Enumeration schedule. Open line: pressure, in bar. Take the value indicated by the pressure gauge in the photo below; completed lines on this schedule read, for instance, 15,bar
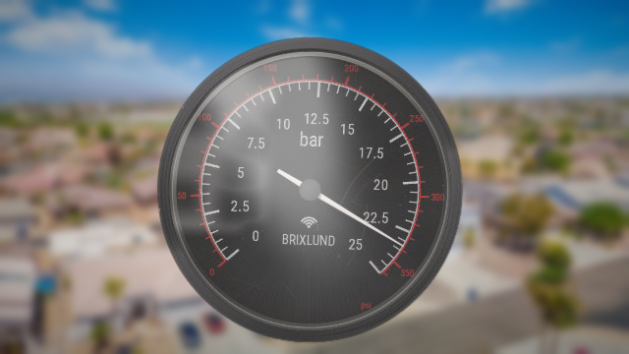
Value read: 23.25,bar
